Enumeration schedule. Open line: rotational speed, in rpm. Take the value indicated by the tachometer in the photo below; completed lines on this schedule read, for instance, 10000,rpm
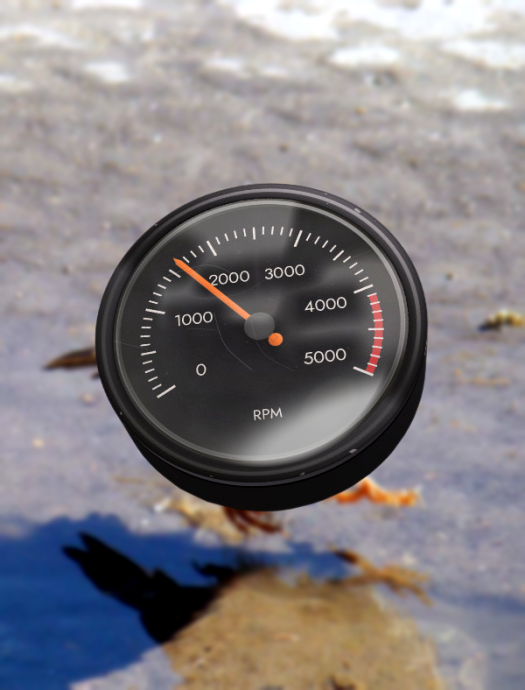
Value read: 1600,rpm
